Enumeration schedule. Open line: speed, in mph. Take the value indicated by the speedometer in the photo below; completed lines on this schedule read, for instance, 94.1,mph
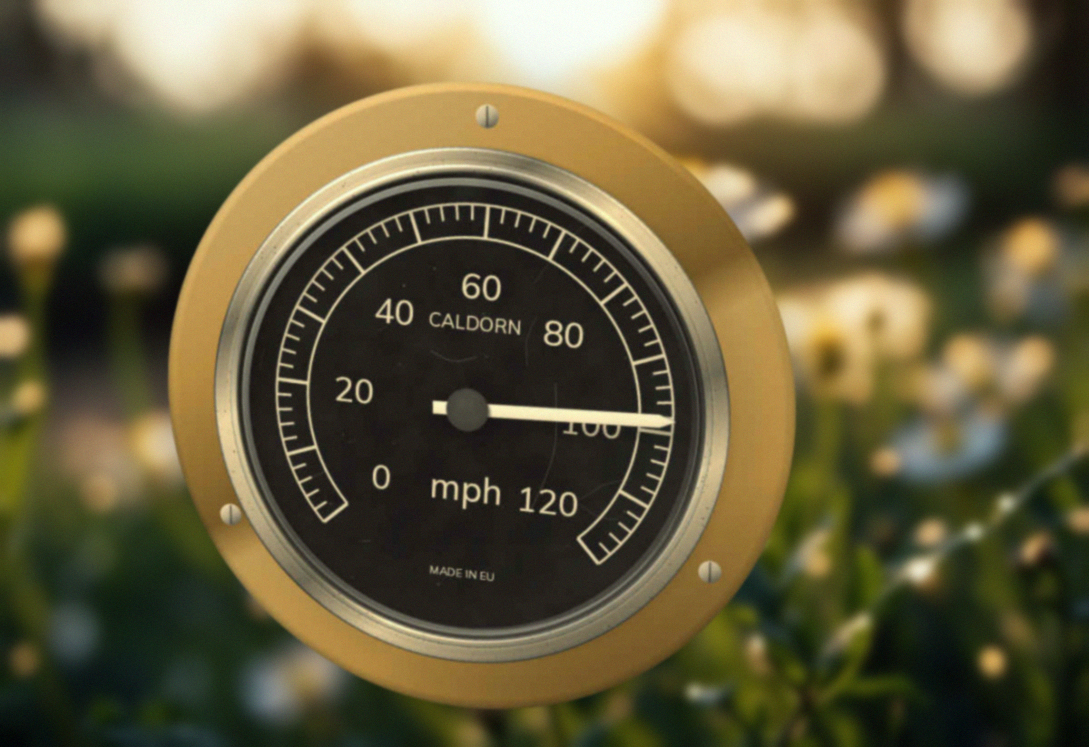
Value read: 98,mph
